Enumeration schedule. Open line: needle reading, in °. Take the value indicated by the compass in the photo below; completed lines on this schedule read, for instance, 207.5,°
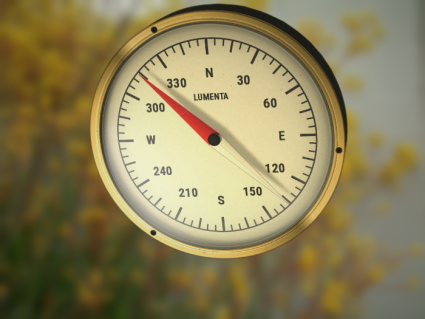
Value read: 315,°
